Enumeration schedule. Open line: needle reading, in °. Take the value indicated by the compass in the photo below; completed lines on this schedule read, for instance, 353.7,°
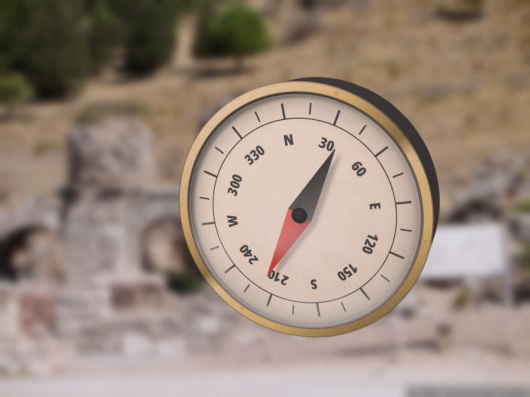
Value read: 217.5,°
